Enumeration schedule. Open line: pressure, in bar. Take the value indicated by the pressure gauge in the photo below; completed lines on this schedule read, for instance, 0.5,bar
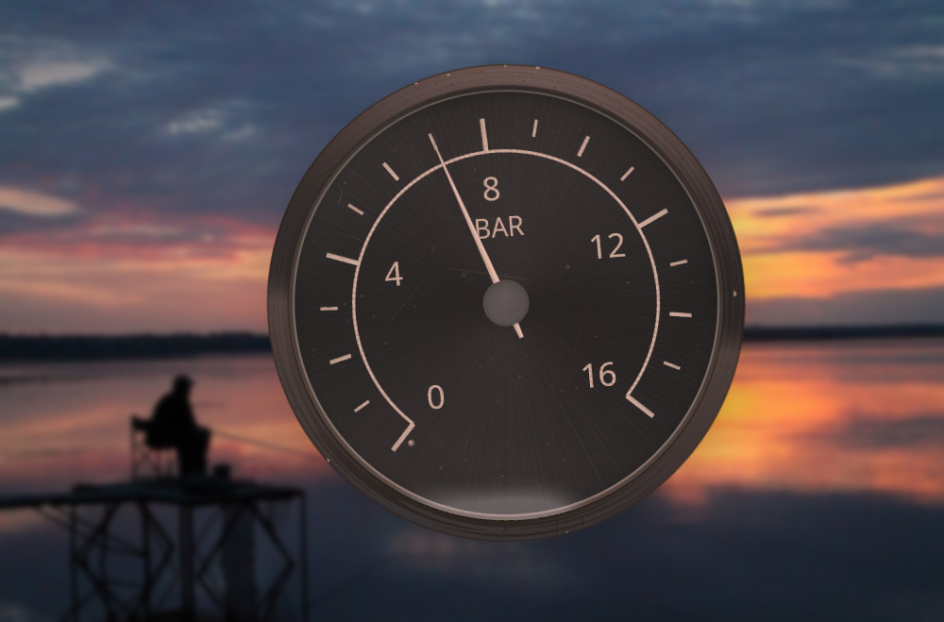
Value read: 7,bar
